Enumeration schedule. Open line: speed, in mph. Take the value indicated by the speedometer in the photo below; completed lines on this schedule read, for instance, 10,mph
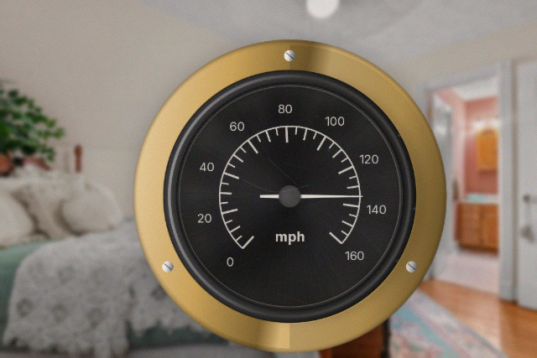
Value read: 135,mph
